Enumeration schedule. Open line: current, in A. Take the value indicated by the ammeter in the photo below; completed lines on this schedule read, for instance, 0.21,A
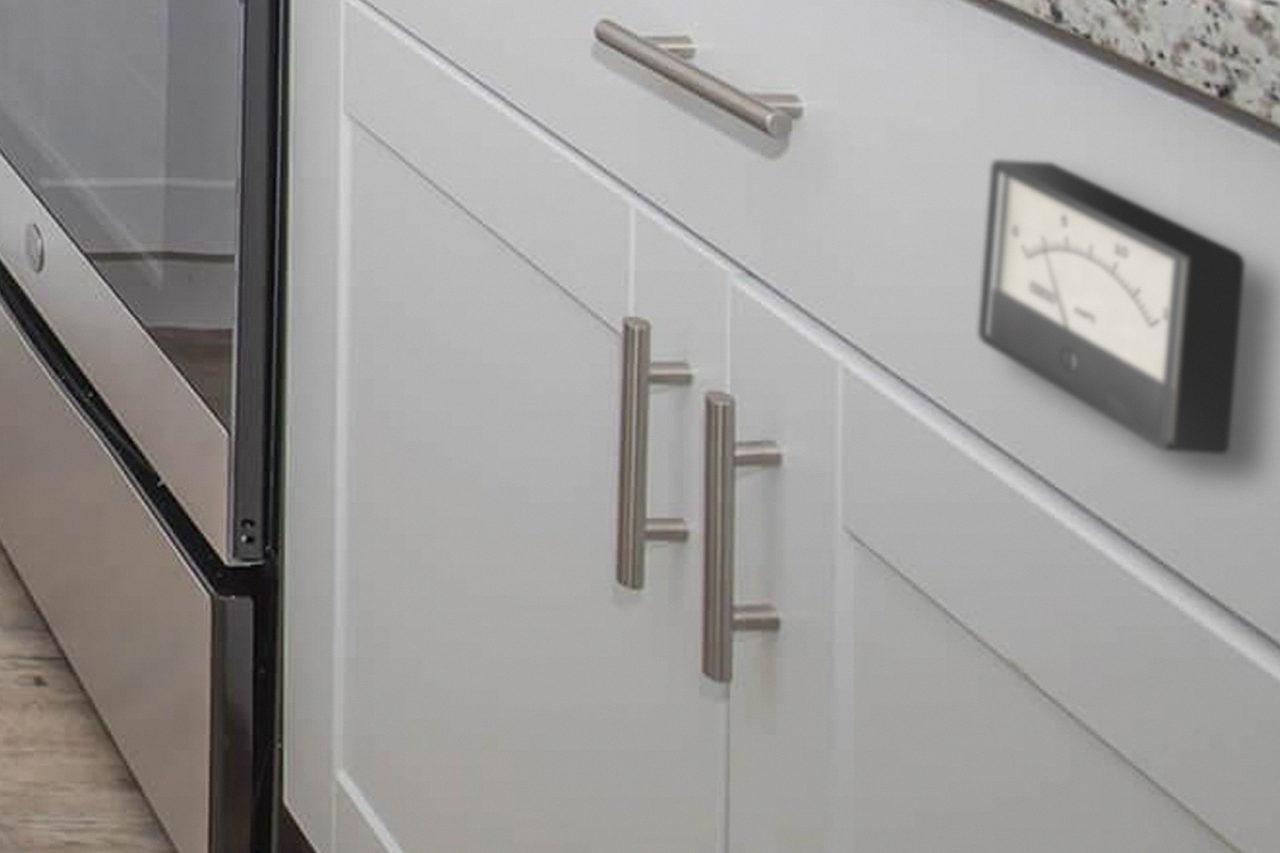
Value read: 2.5,A
